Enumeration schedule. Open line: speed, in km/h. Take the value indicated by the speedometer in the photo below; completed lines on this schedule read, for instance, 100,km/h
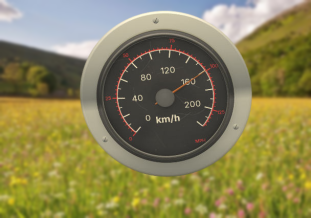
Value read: 160,km/h
